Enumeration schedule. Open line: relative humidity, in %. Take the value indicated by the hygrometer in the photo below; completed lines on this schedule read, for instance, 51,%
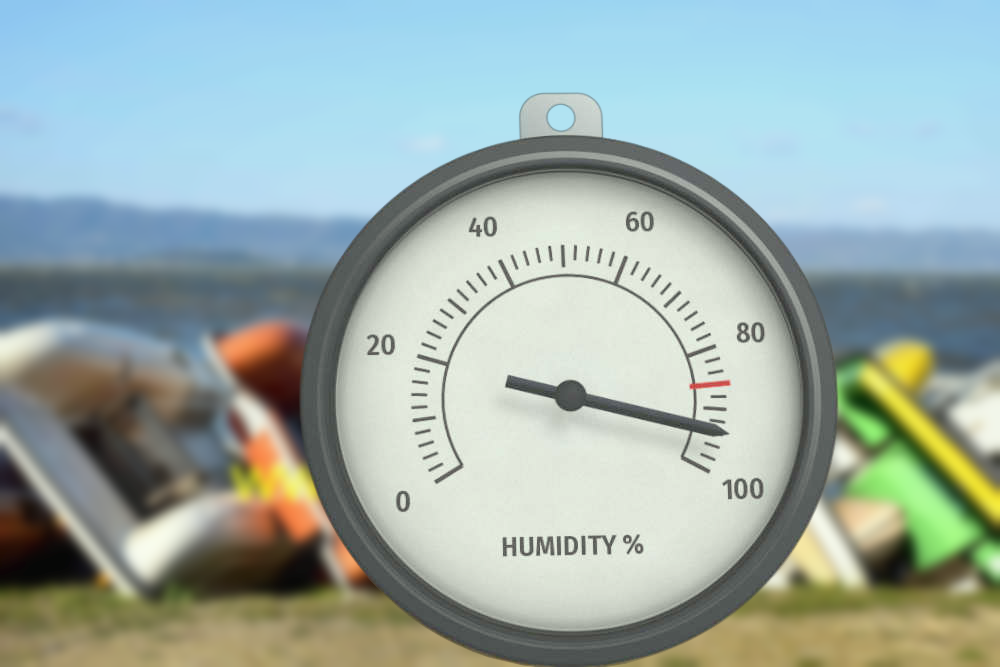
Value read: 94,%
